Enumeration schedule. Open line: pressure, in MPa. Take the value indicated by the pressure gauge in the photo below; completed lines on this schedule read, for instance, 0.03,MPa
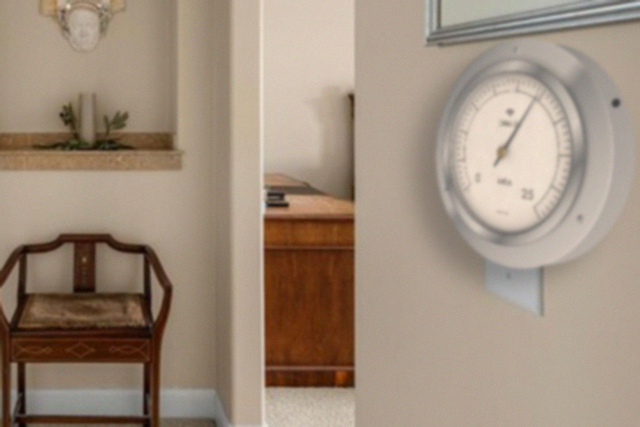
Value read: 15,MPa
